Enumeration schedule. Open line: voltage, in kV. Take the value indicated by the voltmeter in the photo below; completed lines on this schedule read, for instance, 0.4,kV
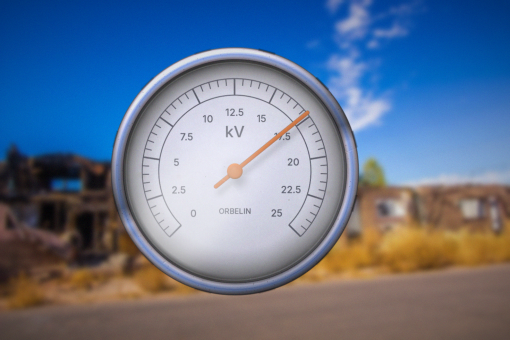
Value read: 17.25,kV
